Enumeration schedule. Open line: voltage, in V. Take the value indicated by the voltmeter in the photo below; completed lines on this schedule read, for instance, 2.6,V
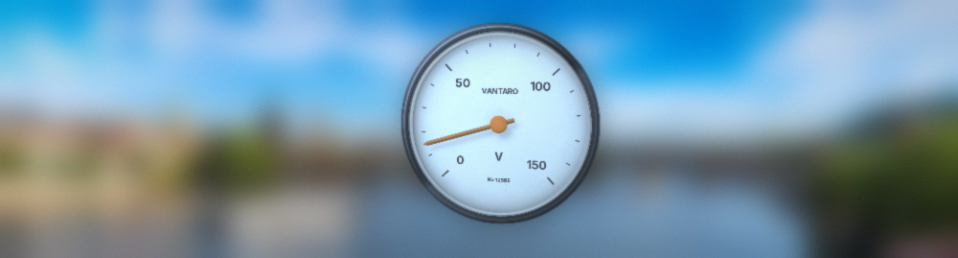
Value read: 15,V
